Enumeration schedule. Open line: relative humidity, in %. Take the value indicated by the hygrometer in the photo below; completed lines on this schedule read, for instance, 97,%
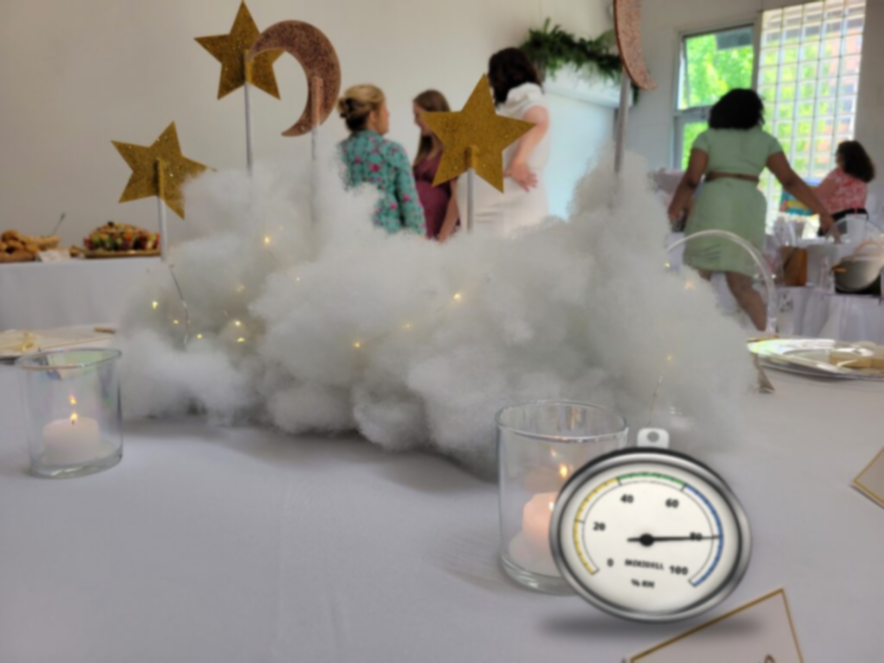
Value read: 80,%
